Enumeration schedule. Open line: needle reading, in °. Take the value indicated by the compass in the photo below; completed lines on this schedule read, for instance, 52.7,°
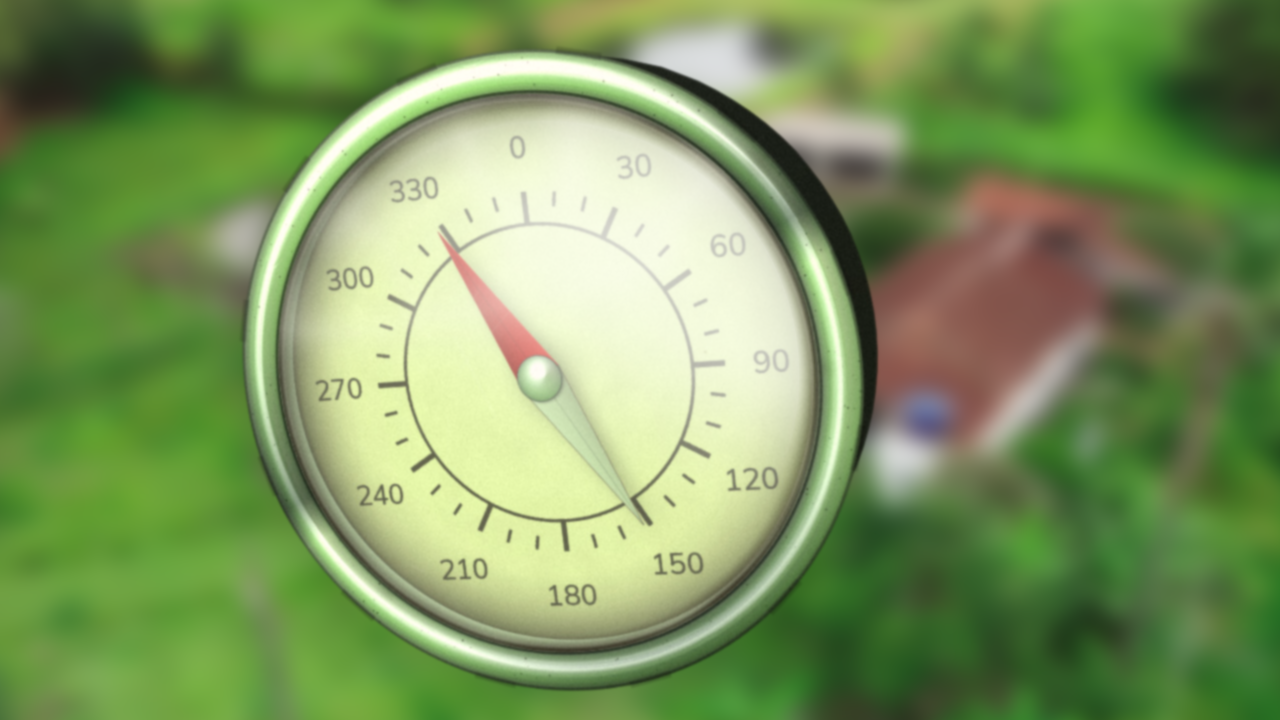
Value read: 330,°
